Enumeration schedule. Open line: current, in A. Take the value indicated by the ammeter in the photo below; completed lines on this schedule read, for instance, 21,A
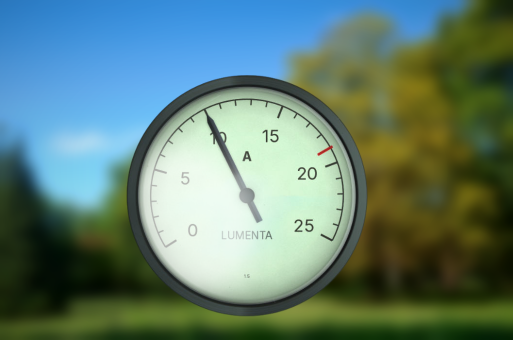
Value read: 10,A
